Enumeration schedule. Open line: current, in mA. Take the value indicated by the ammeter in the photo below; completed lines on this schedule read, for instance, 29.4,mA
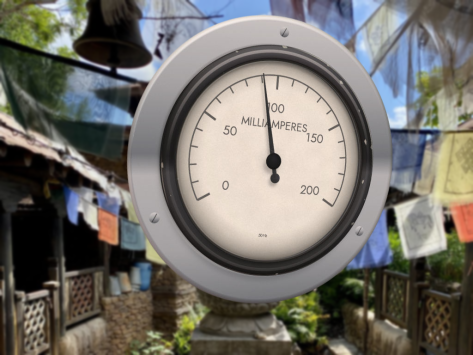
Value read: 90,mA
